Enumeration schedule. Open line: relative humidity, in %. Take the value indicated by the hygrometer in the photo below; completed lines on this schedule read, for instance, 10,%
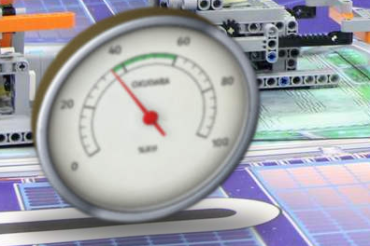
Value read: 36,%
